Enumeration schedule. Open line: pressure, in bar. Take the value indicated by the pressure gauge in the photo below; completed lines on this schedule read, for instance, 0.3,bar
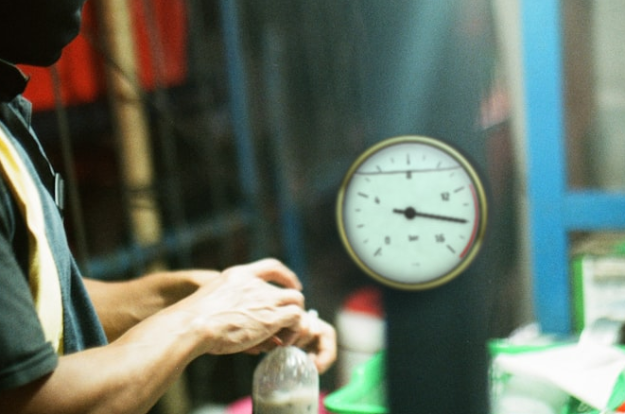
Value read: 14,bar
